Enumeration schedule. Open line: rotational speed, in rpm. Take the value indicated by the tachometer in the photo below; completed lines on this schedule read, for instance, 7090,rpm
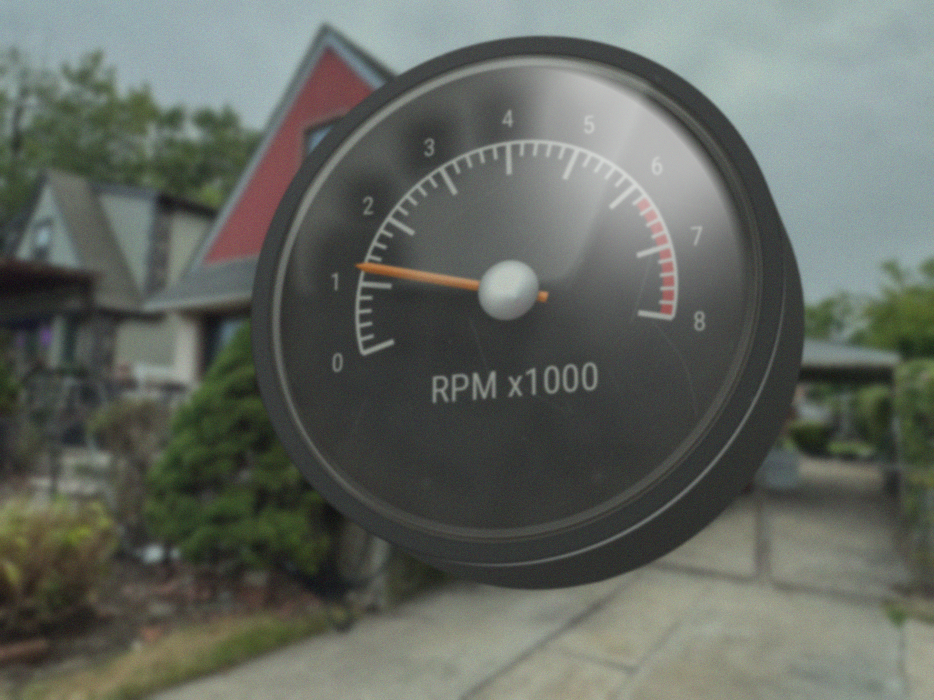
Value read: 1200,rpm
